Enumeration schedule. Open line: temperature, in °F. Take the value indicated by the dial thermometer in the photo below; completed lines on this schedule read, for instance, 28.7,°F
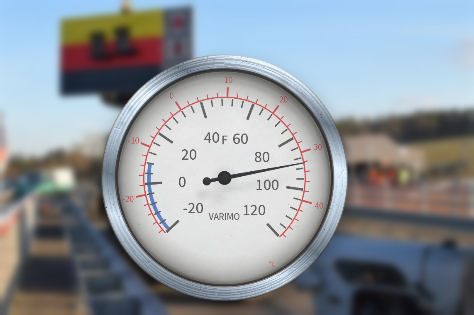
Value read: 90,°F
